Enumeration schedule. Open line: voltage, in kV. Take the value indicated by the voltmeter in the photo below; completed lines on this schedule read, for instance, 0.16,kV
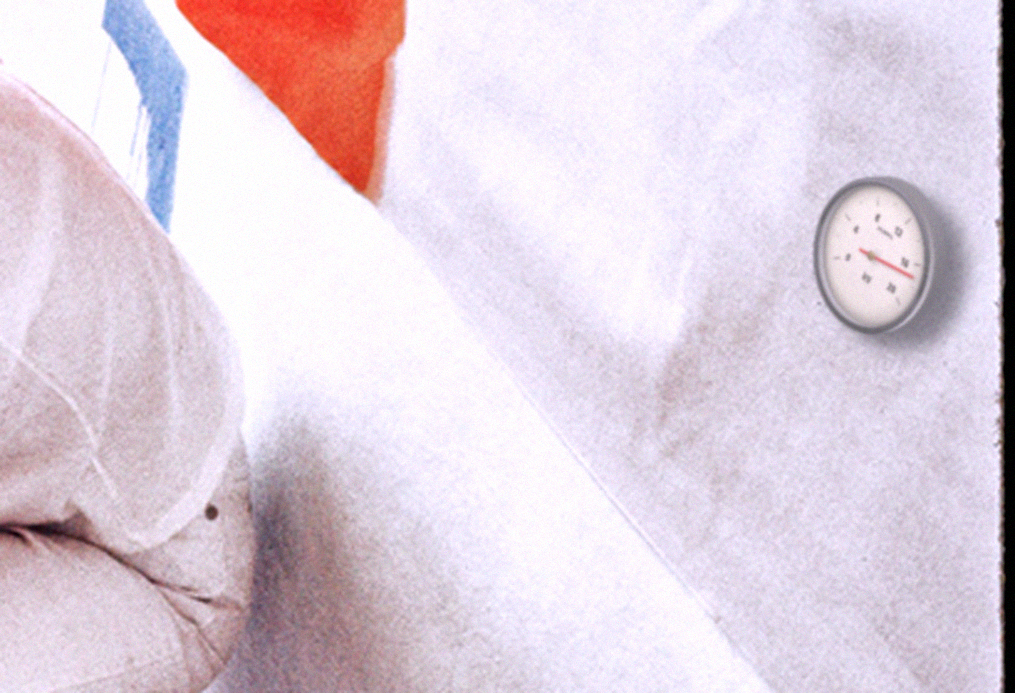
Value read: 17,kV
